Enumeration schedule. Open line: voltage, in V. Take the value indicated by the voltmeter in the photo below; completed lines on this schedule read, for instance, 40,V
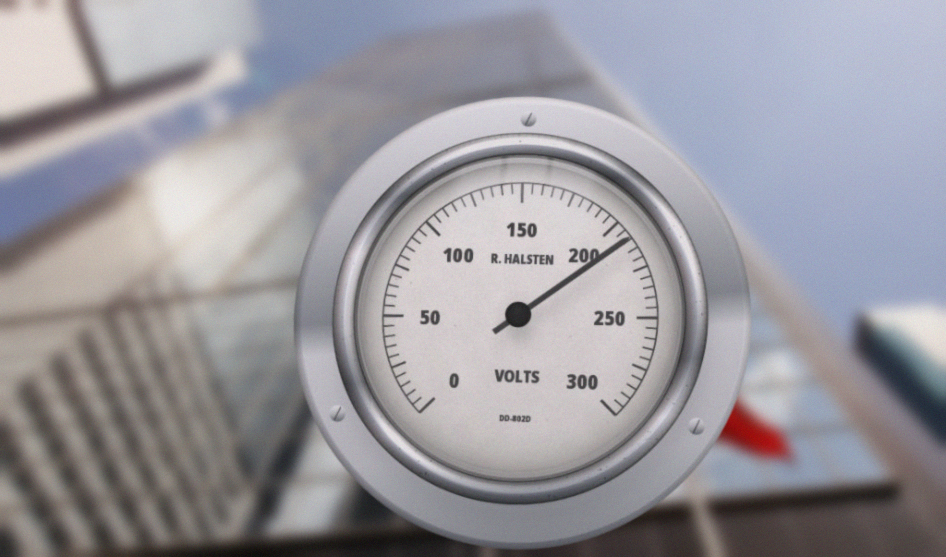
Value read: 210,V
